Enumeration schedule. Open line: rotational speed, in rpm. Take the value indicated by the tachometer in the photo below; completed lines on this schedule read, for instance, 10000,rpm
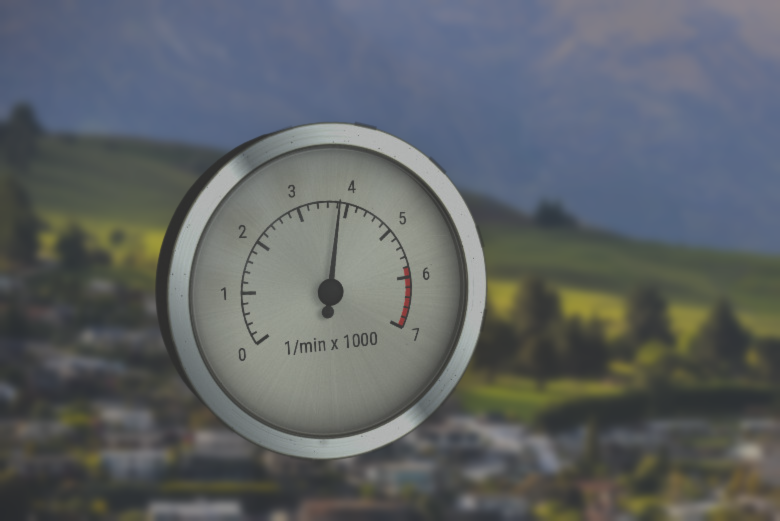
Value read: 3800,rpm
